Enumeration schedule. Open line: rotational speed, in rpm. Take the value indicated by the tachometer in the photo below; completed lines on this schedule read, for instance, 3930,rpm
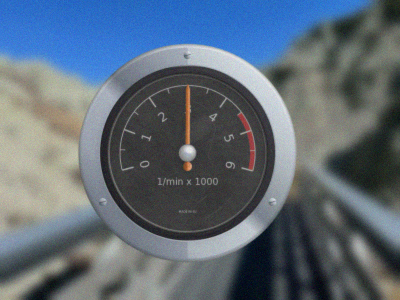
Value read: 3000,rpm
